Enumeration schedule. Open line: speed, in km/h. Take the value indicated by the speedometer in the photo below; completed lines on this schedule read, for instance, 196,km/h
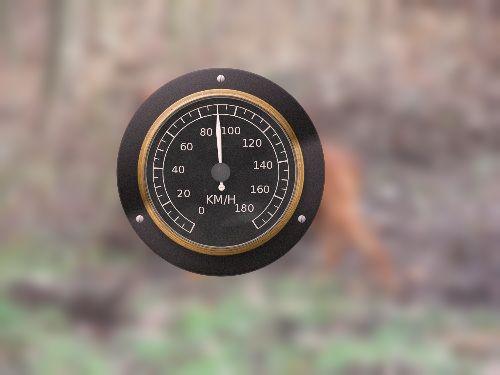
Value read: 90,km/h
